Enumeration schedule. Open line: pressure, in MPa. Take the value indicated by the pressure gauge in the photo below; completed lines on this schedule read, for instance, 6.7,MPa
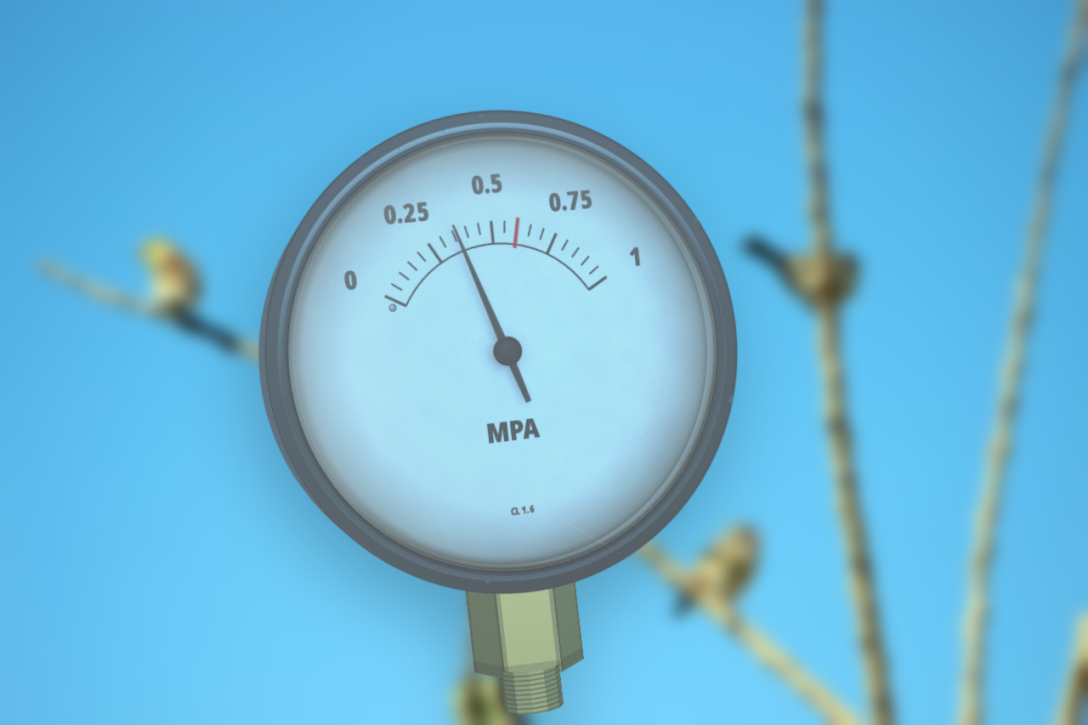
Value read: 0.35,MPa
